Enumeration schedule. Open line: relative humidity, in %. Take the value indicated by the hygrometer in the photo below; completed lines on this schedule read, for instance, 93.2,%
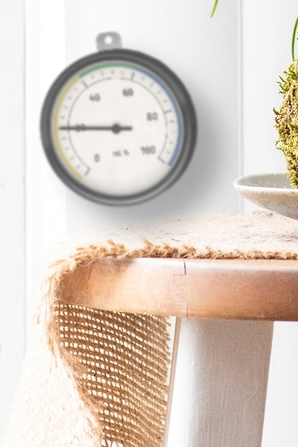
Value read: 20,%
